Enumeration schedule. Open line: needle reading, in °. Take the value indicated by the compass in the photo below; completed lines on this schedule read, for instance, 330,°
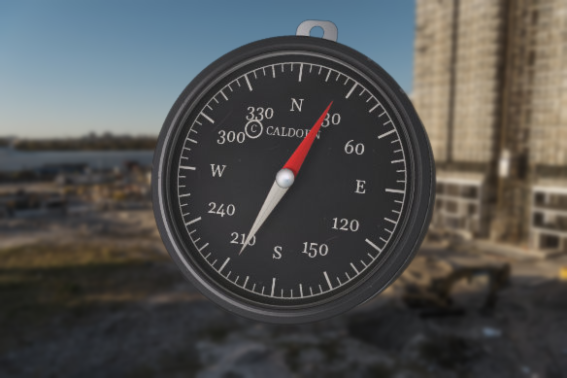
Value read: 25,°
